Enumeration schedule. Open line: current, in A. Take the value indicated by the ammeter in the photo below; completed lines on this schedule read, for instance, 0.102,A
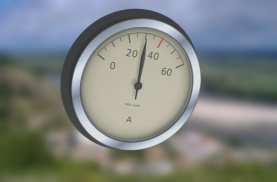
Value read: 30,A
